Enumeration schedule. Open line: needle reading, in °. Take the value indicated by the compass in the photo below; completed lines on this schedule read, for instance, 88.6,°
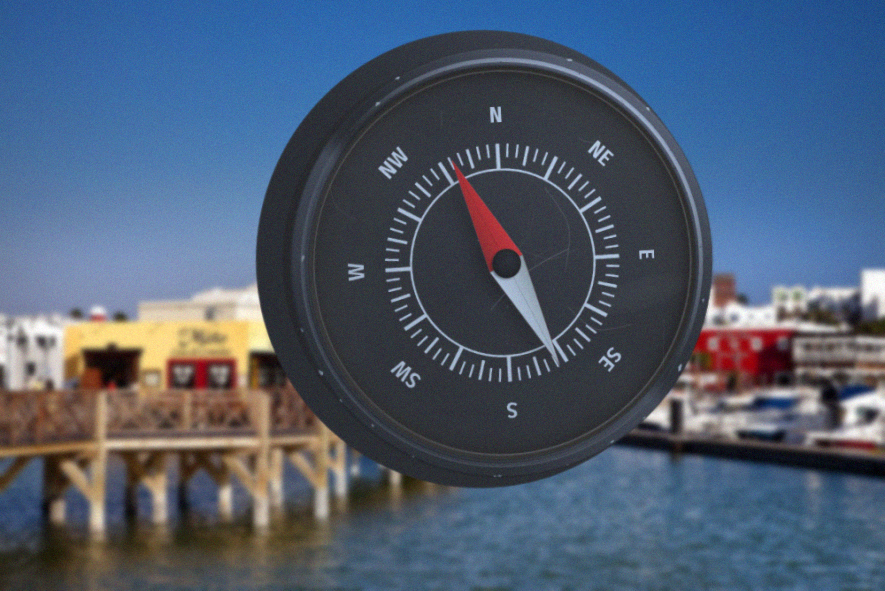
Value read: 335,°
